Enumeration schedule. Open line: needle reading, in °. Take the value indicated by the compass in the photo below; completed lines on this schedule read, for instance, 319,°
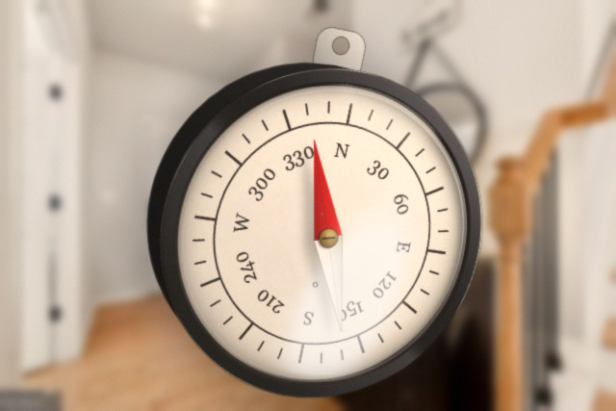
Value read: 340,°
